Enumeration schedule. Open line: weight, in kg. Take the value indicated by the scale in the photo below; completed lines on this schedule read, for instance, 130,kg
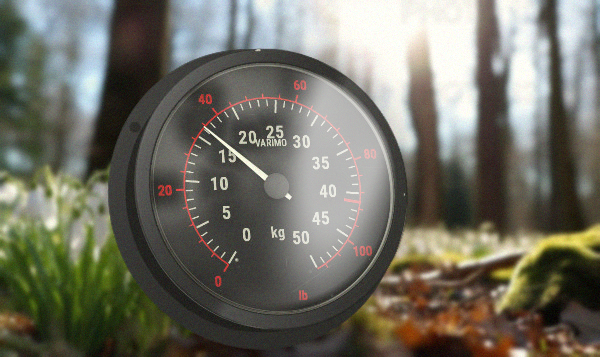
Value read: 16,kg
